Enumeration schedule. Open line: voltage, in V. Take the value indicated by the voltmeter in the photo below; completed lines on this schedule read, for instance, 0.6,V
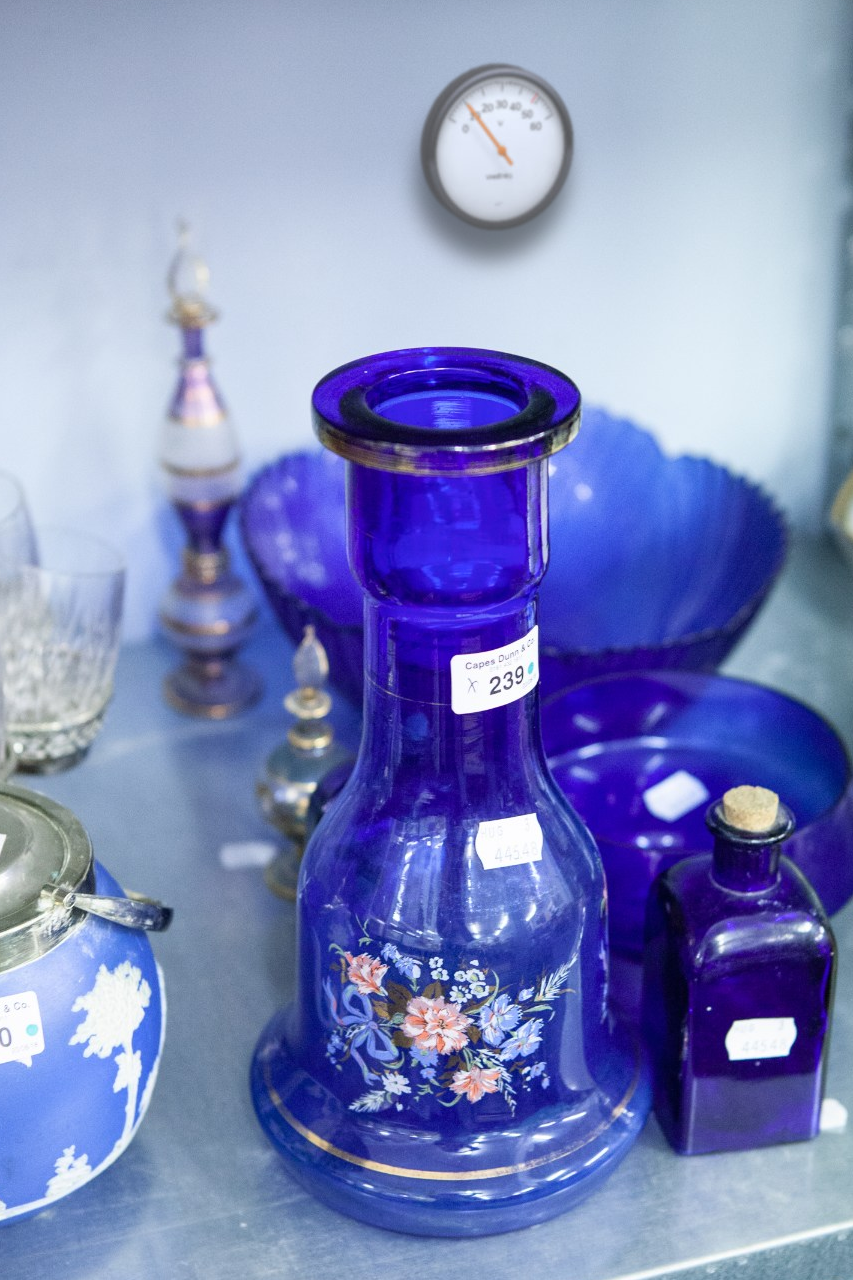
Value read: 10,V
